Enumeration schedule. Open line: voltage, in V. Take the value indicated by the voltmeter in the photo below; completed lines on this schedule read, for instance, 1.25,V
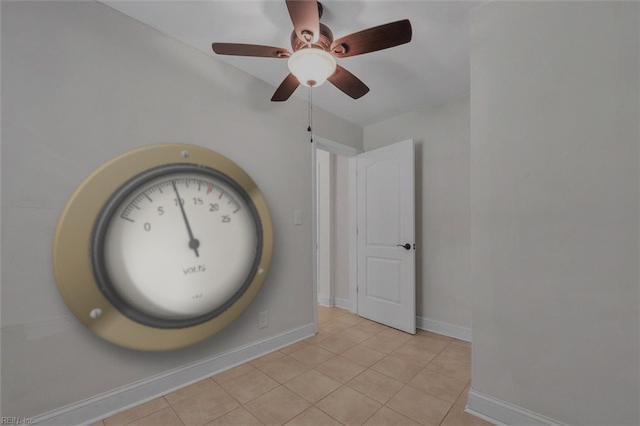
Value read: 10,V
